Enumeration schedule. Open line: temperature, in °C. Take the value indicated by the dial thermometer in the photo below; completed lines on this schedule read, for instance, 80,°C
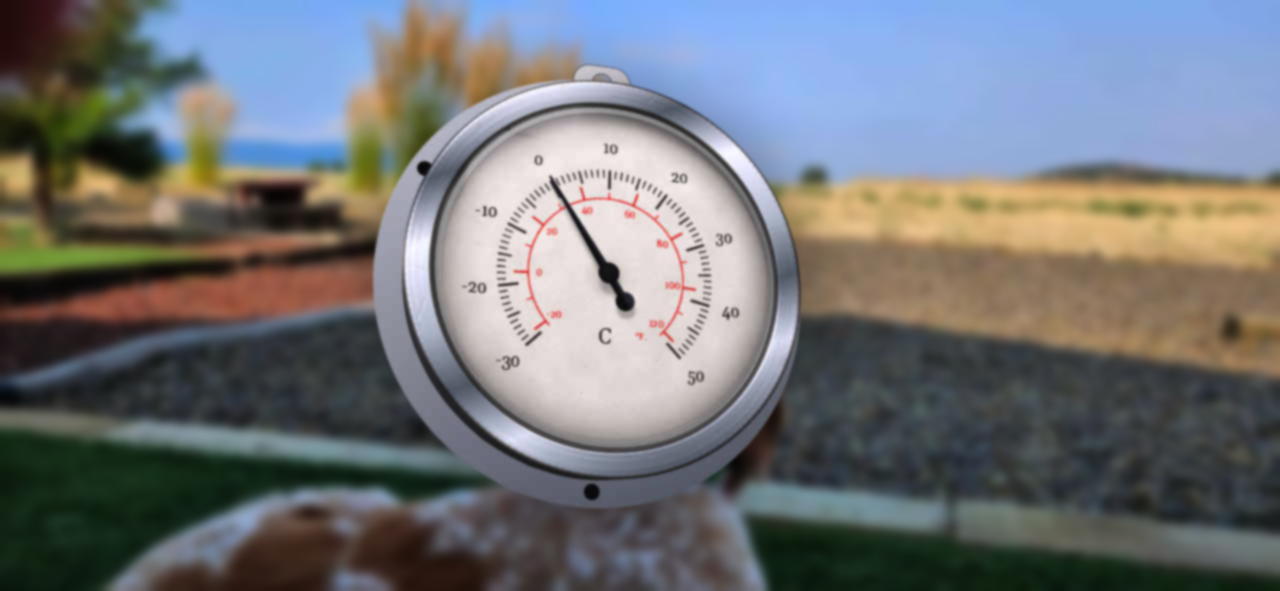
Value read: 0,°C
